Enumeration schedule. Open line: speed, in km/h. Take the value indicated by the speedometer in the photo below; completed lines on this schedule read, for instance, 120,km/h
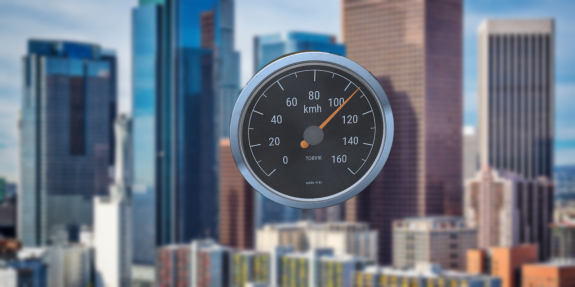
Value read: 105,km/h
